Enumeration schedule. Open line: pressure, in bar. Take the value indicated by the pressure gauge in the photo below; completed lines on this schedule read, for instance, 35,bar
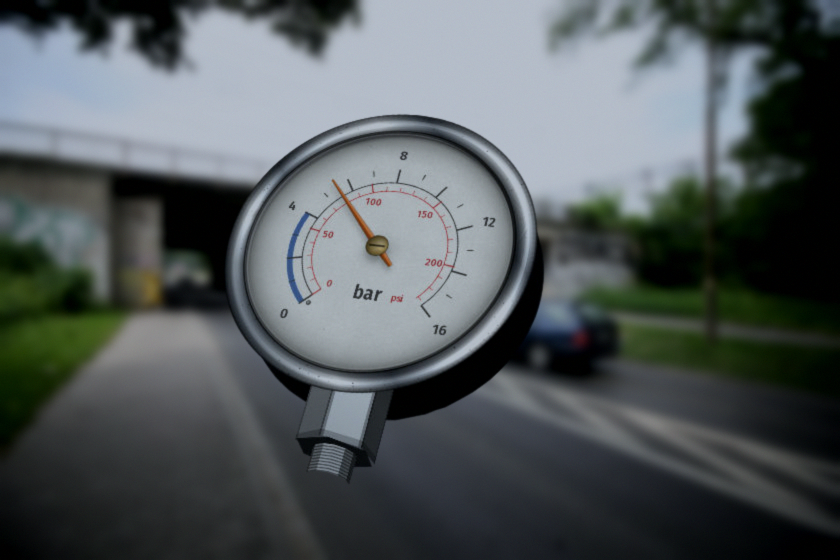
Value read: 5.5,bar
